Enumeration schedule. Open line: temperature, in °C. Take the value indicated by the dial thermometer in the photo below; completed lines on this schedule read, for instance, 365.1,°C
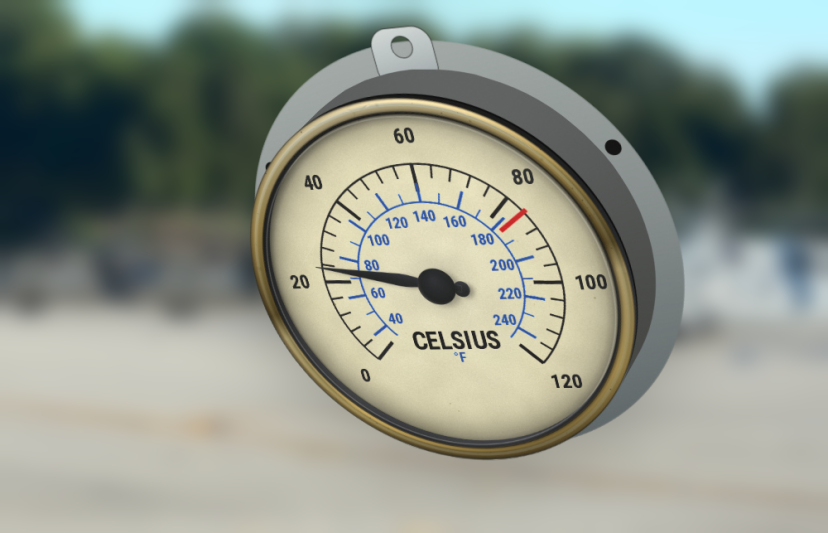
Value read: 24,°C
